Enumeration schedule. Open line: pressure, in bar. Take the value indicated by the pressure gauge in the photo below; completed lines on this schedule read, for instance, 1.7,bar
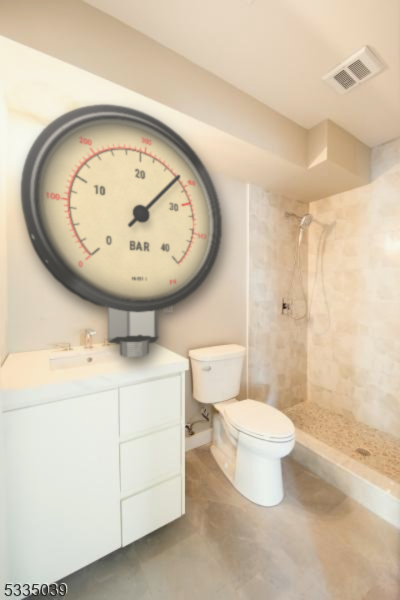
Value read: 26,bar
